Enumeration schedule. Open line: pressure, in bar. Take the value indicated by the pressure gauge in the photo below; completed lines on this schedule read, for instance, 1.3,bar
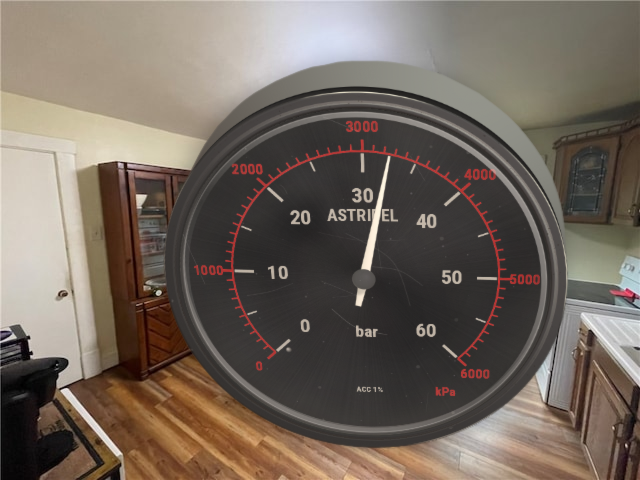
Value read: 32.5,bar
